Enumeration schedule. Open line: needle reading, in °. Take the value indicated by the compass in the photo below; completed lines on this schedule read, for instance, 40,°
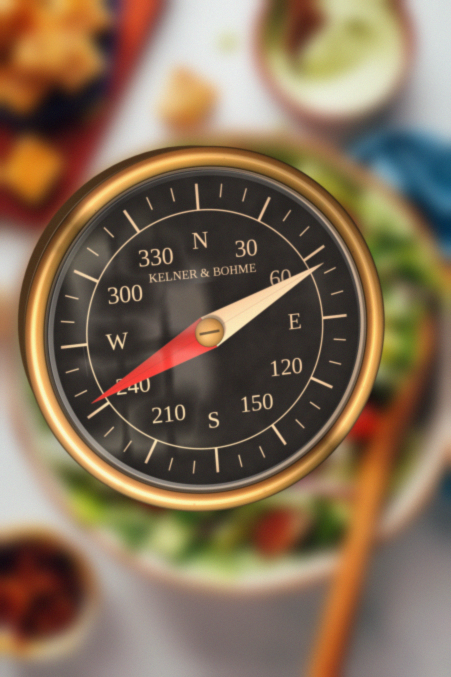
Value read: 245,°
